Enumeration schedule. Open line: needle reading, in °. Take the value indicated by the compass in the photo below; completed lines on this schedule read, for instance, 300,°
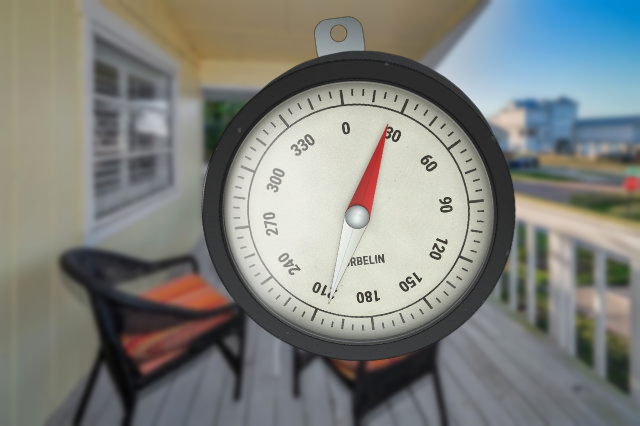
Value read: 25,°
